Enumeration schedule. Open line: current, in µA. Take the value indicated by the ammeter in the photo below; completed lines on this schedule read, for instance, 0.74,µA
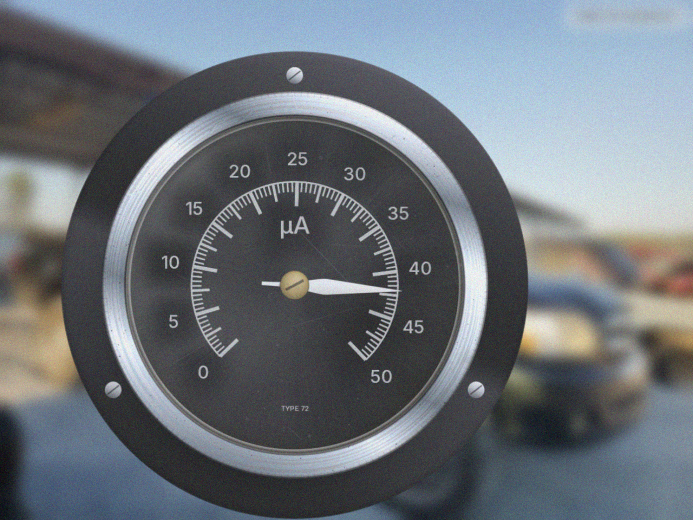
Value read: 42,µA
